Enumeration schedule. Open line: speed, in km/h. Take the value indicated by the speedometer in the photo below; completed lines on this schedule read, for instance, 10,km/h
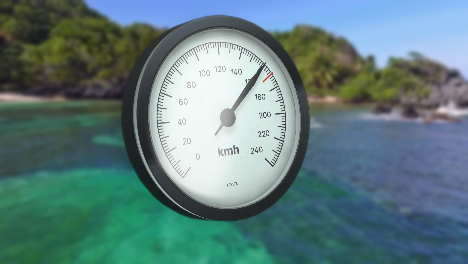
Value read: 160,km/h
